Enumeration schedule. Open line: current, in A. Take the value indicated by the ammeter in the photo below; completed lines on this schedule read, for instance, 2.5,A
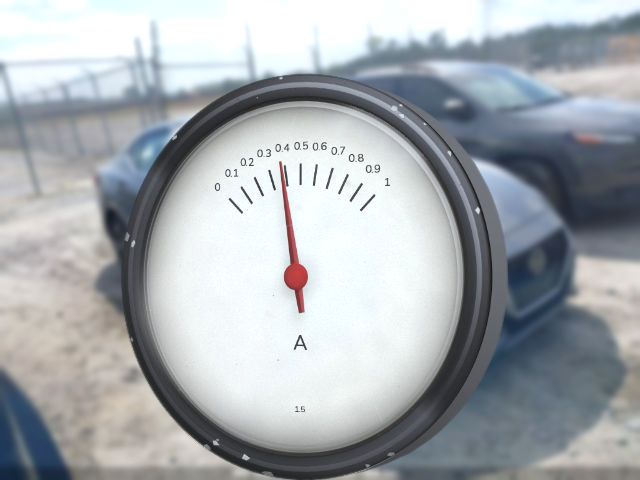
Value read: 0.4,A
